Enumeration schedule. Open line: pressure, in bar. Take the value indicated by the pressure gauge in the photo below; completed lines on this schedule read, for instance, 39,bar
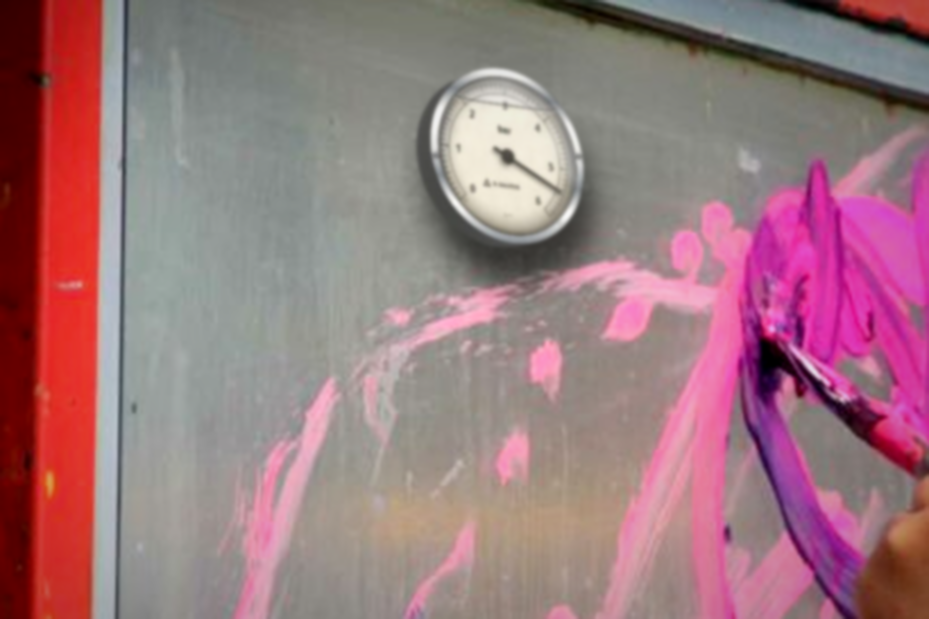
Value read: 5.5,bar
